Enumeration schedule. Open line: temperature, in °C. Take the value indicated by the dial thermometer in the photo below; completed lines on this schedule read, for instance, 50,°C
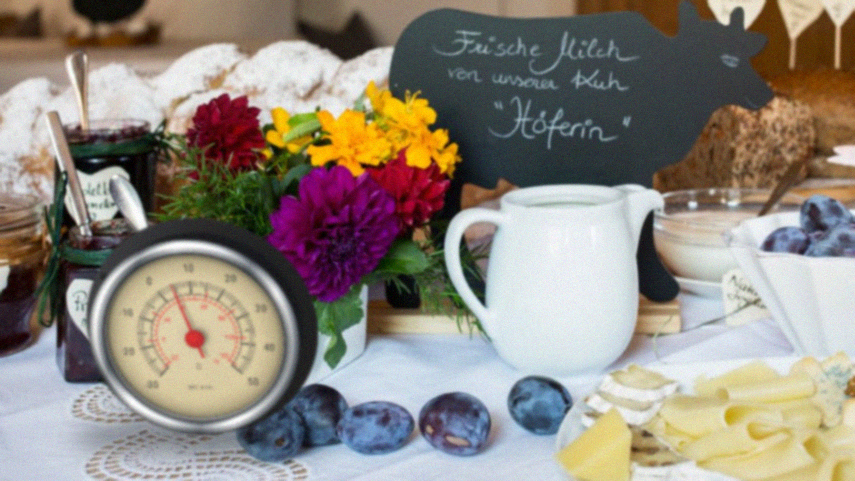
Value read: 5,°C
